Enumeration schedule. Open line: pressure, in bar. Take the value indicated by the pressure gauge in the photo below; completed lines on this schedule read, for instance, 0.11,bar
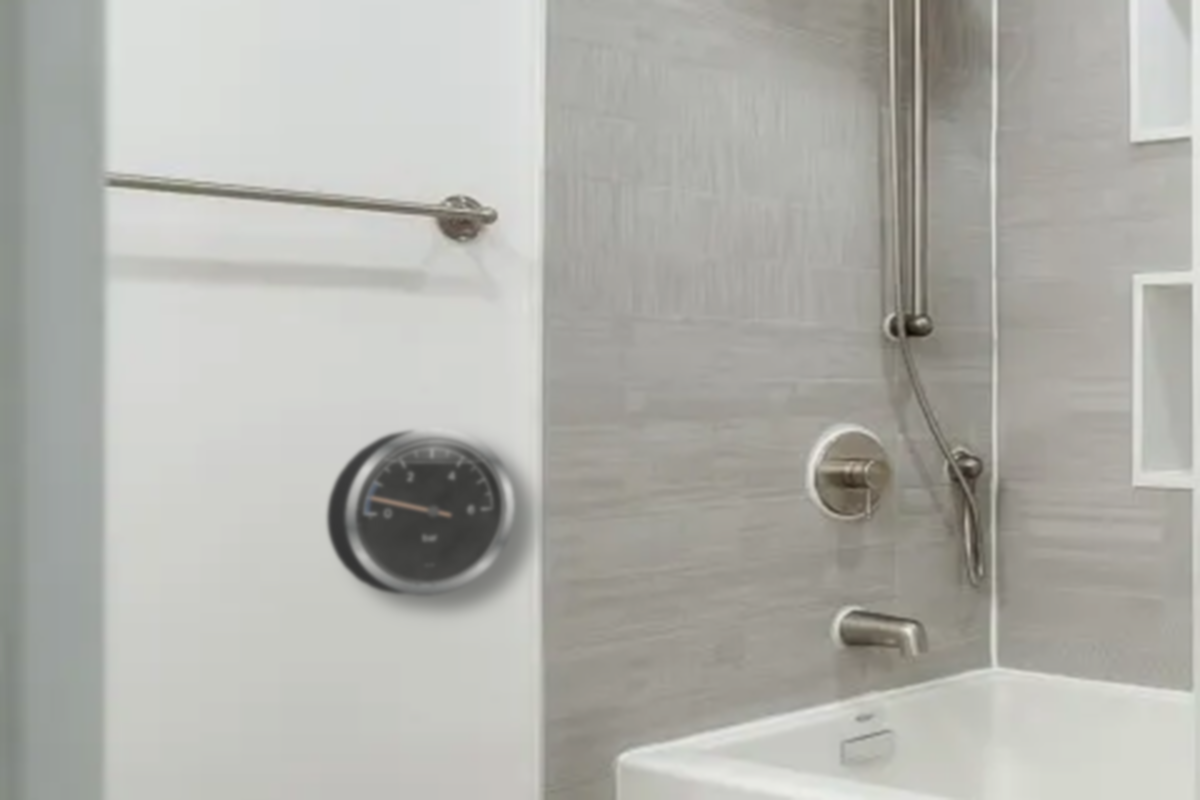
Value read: 0.5,bar
